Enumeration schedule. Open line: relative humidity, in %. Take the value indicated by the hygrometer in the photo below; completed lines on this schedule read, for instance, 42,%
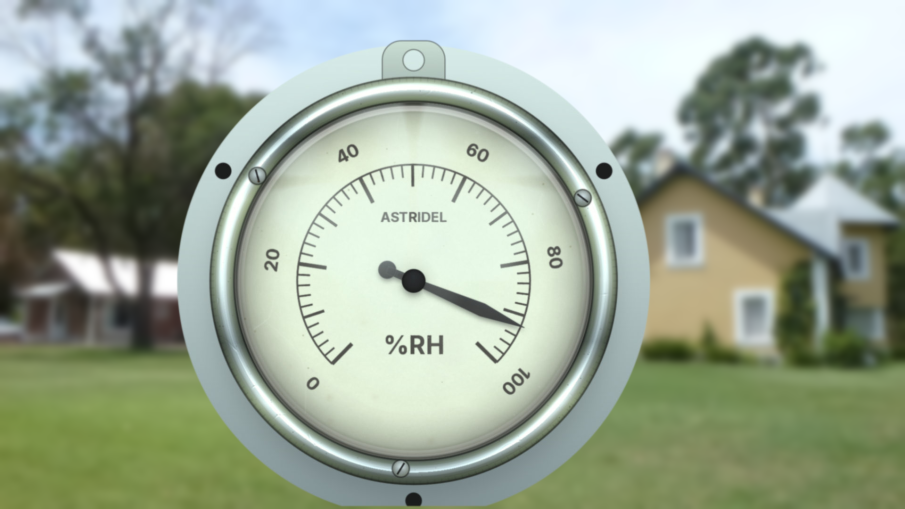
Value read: 92,%
